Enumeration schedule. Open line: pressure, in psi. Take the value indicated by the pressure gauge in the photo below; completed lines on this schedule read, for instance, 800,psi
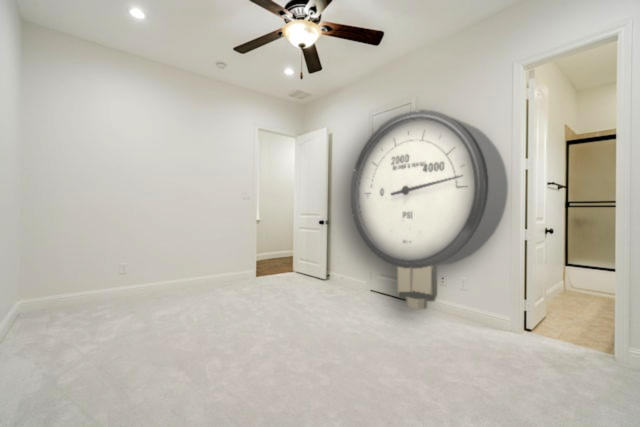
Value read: 4750,psi
